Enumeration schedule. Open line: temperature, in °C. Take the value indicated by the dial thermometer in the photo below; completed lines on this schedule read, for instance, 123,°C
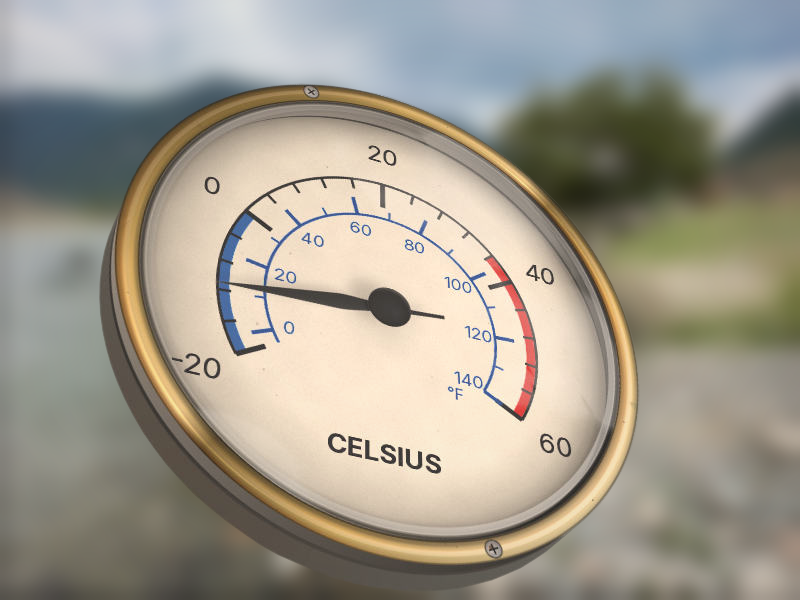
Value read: -12,°C
